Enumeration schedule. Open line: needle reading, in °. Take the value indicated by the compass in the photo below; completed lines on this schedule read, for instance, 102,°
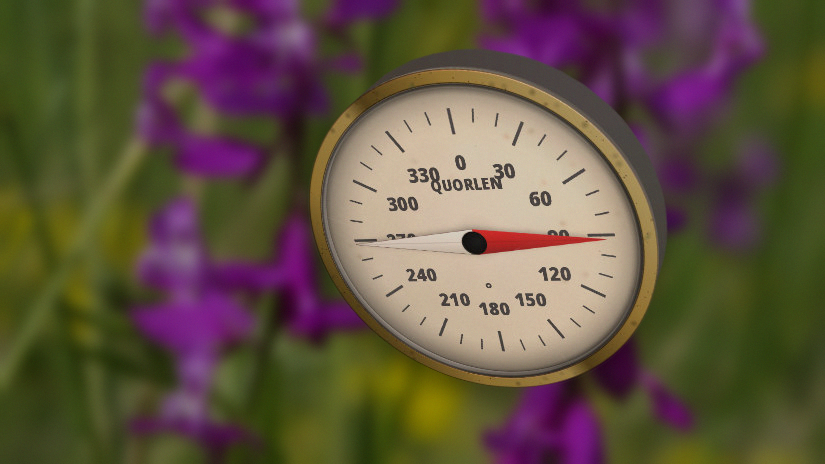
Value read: 90,°
